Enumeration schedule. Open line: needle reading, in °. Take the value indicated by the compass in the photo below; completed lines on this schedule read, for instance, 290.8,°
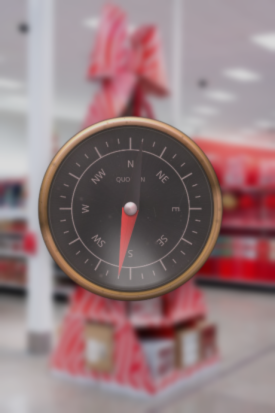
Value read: 190,°
